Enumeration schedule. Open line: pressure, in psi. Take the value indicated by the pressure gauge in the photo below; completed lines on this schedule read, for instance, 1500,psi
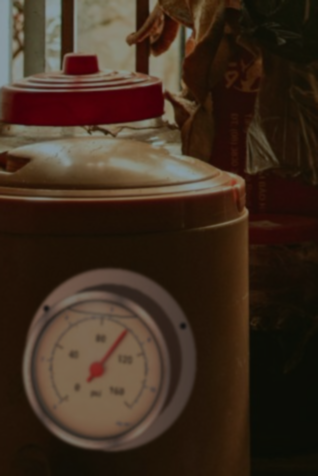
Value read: 100,psi
